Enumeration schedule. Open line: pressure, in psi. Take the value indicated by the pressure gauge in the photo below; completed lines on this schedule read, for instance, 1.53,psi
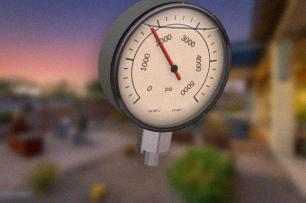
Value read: 1800,psi
